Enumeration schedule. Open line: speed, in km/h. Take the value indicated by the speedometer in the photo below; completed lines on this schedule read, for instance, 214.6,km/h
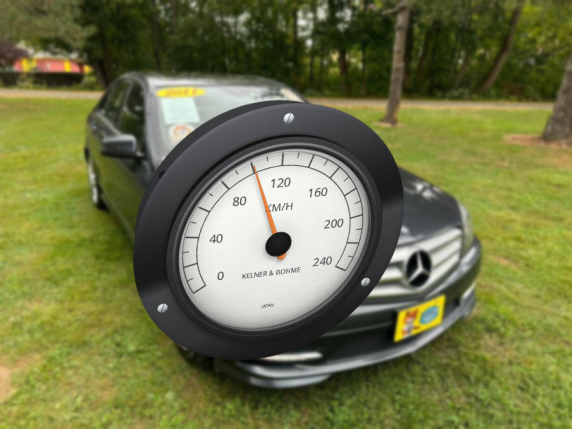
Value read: 100,km/h
